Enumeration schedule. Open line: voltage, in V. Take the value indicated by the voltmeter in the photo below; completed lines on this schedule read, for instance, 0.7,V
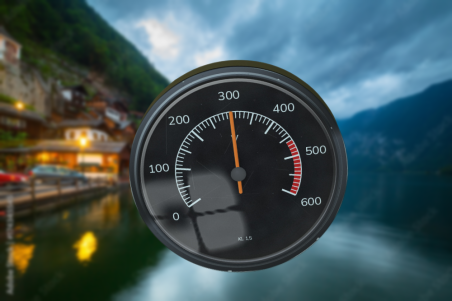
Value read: 300,V
